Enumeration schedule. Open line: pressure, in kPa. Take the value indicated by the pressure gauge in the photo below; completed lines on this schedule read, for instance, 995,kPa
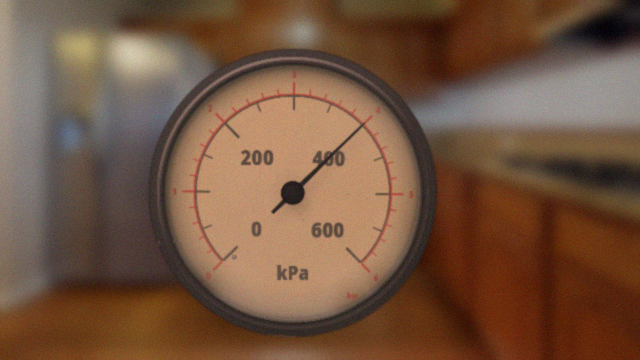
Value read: 400,kPa
